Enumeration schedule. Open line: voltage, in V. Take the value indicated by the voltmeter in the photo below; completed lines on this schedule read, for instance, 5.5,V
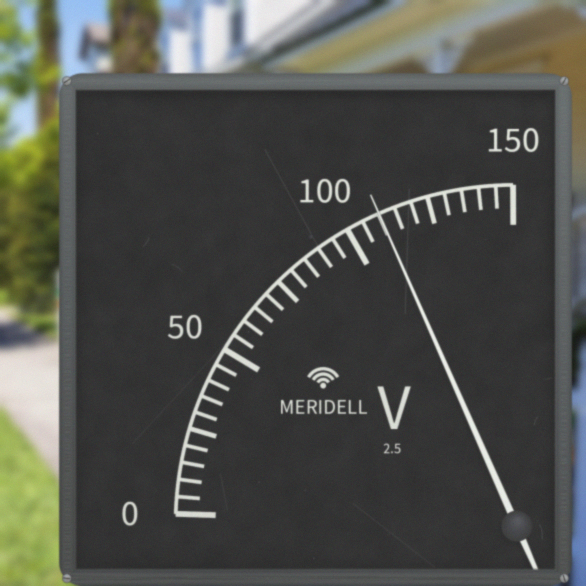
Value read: 110,V
